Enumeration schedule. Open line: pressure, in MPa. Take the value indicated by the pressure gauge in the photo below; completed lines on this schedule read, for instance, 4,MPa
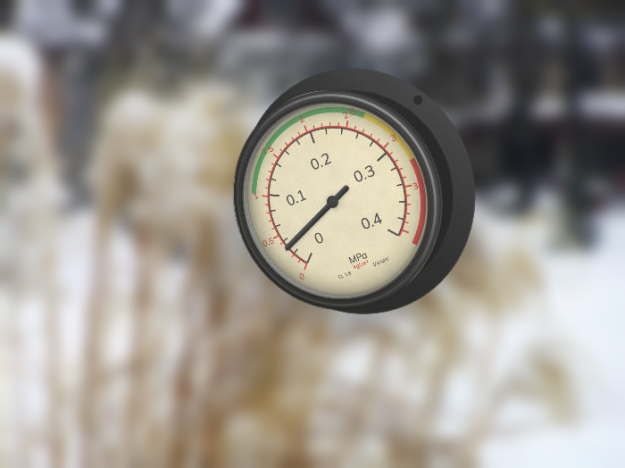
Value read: 0.03,MPa
